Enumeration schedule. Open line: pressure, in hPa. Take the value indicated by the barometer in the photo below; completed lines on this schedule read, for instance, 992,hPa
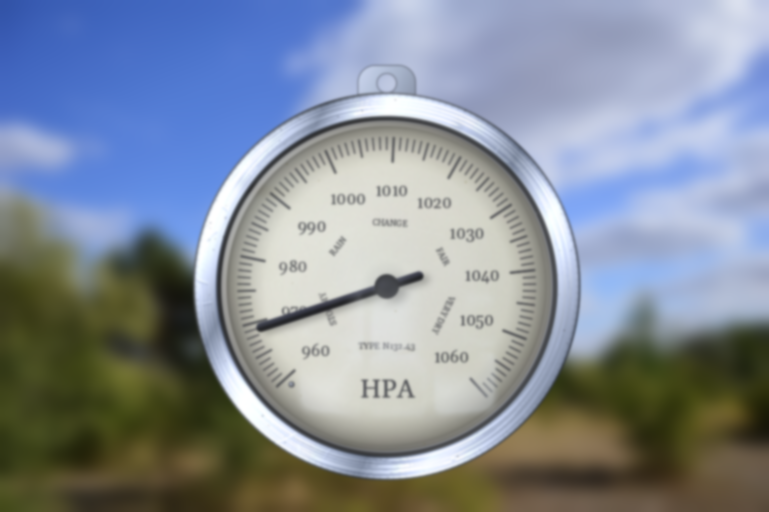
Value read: 969,hPa
